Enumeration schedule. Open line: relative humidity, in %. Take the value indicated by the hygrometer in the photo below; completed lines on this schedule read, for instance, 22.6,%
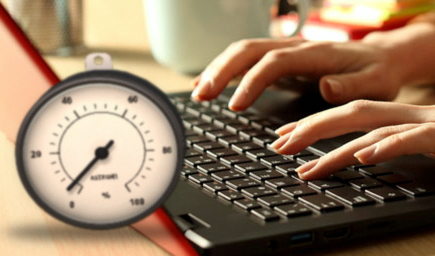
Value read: 4,%
